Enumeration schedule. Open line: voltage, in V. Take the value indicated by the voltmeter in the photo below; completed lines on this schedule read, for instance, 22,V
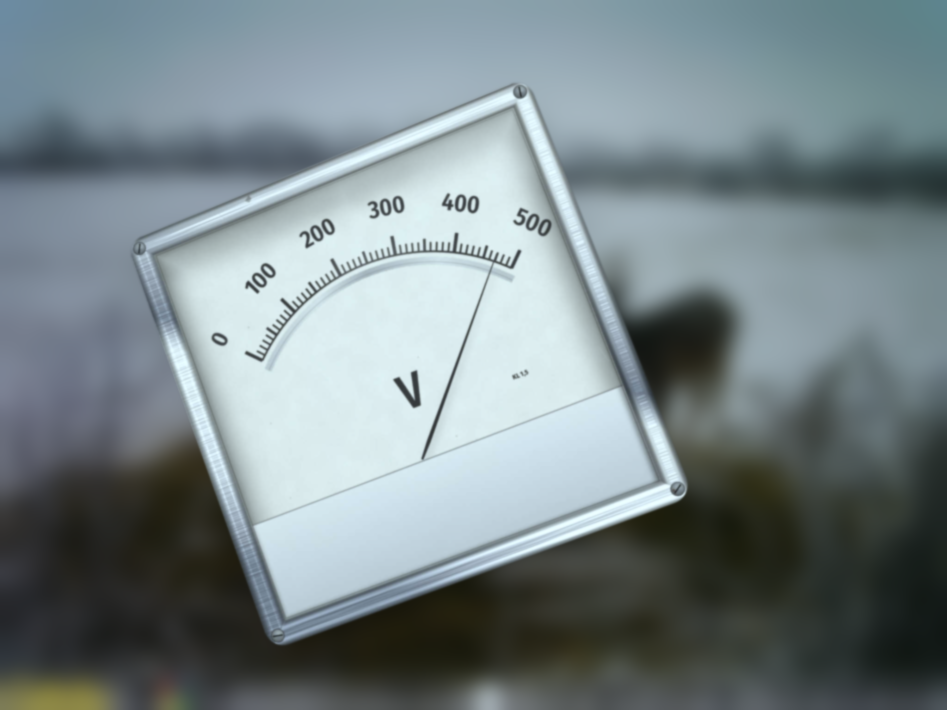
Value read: 470,V
